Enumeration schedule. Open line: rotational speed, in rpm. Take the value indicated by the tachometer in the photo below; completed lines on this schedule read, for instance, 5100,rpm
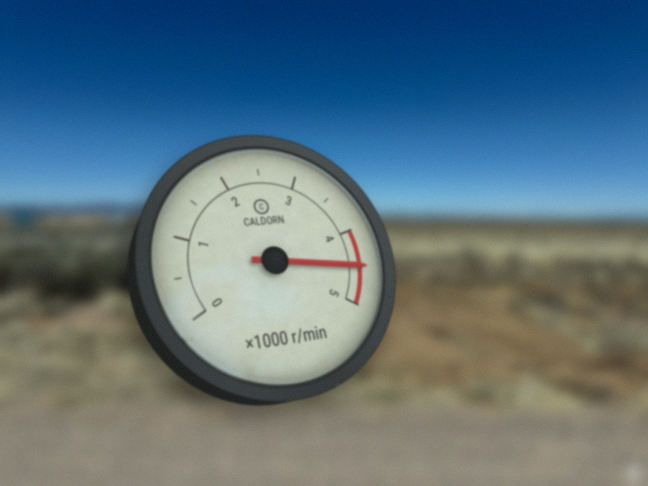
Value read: 4500,rpm
